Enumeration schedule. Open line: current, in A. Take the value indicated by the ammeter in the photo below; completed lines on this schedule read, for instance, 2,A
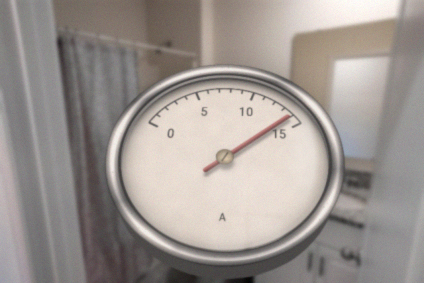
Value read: 14,A
